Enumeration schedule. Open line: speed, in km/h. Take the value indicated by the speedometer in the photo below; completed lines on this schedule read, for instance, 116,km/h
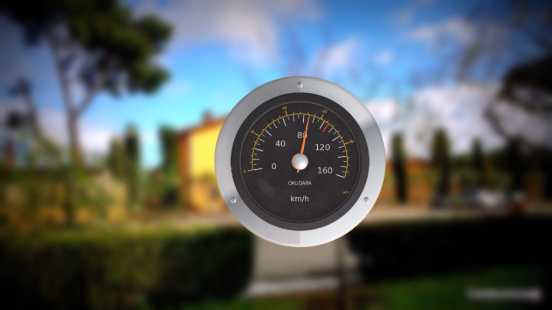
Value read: 85,km/h
